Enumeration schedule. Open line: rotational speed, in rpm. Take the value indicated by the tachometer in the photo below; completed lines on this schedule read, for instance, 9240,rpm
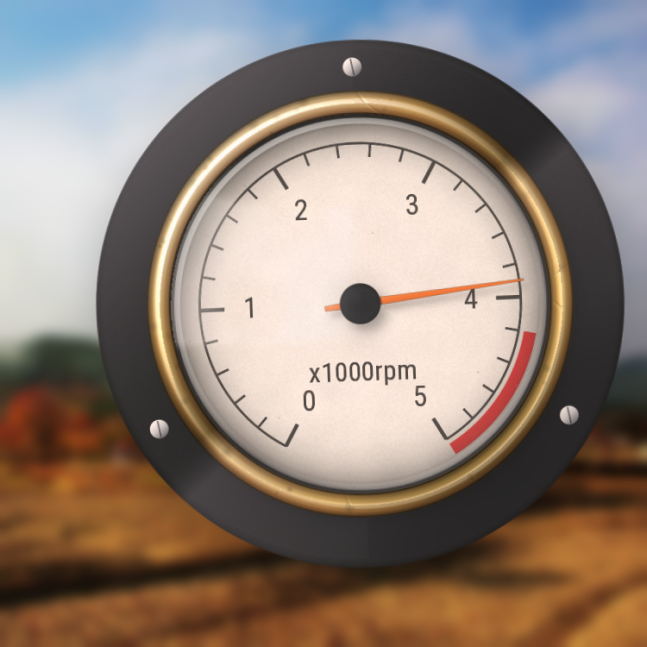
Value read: 3900,rpm
